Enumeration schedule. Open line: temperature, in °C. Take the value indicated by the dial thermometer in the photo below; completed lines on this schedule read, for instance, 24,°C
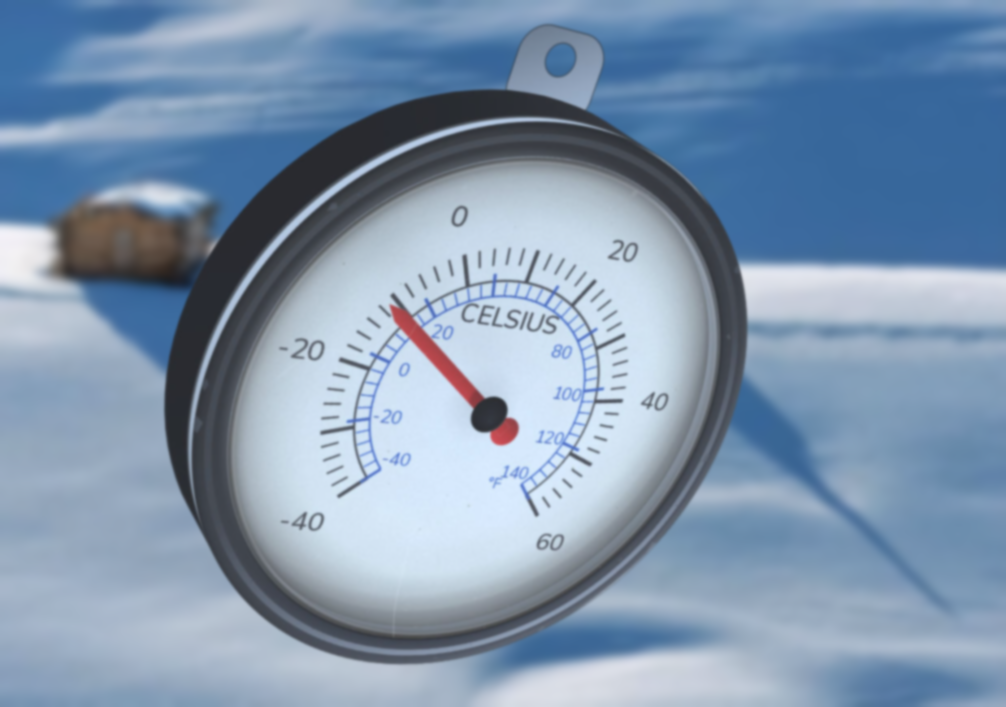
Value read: -11,°C
